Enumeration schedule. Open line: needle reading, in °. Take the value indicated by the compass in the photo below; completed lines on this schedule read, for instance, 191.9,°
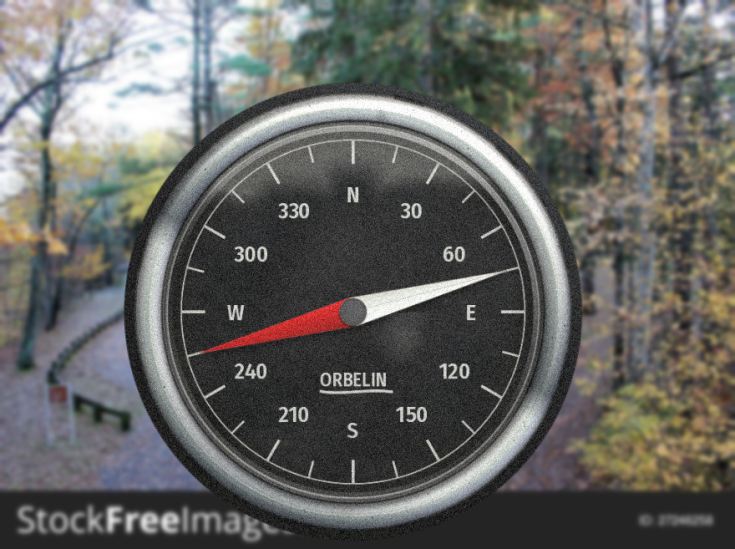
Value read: 255,°
